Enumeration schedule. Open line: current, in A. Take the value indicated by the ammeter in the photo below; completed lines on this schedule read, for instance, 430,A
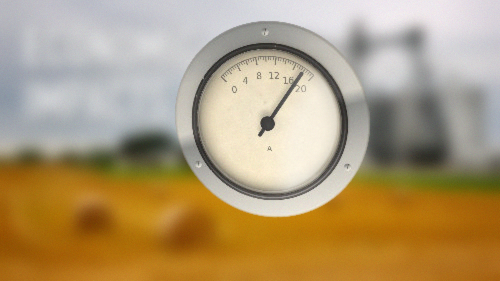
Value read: 18,A
